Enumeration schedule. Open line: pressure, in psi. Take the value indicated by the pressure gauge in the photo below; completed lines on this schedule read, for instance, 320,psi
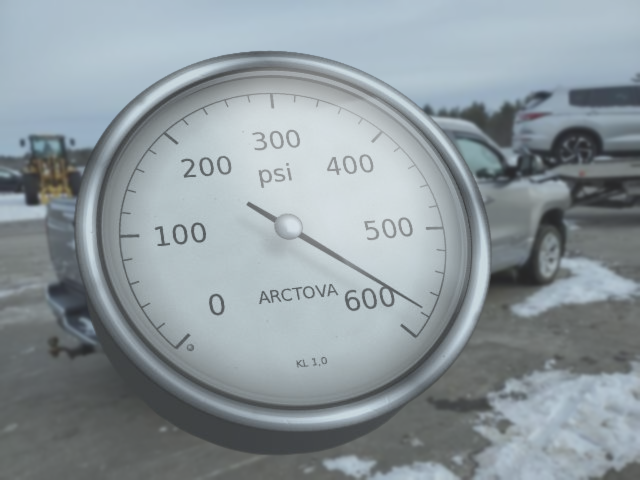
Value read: 580,psi
